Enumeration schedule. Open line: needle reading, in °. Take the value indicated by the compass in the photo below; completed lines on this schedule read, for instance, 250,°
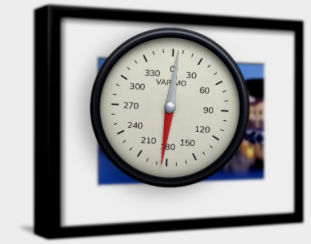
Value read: 185,°
